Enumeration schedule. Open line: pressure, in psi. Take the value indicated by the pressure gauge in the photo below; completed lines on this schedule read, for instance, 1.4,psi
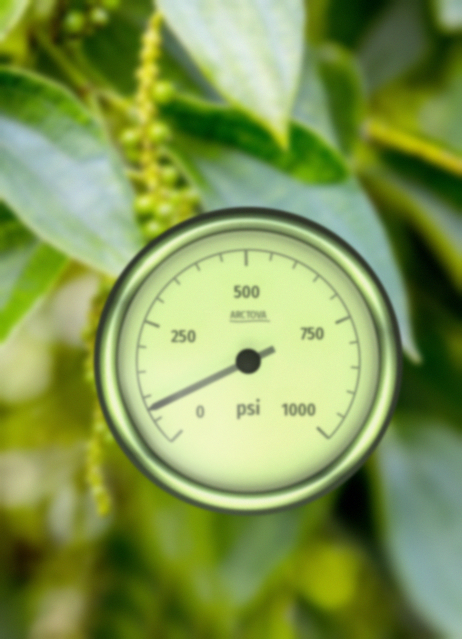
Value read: 75,psi
